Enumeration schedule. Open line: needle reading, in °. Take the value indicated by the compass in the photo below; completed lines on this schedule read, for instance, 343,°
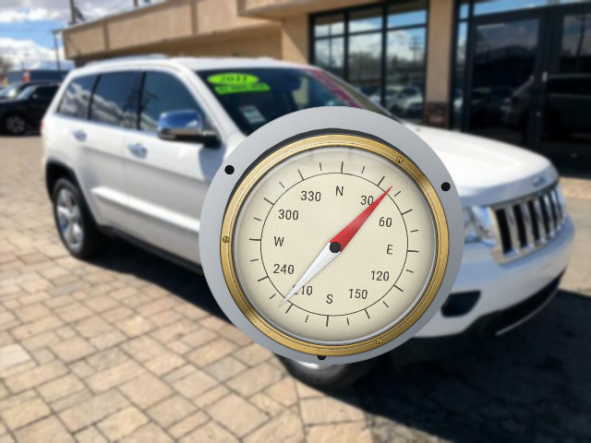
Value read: 37.5,°
